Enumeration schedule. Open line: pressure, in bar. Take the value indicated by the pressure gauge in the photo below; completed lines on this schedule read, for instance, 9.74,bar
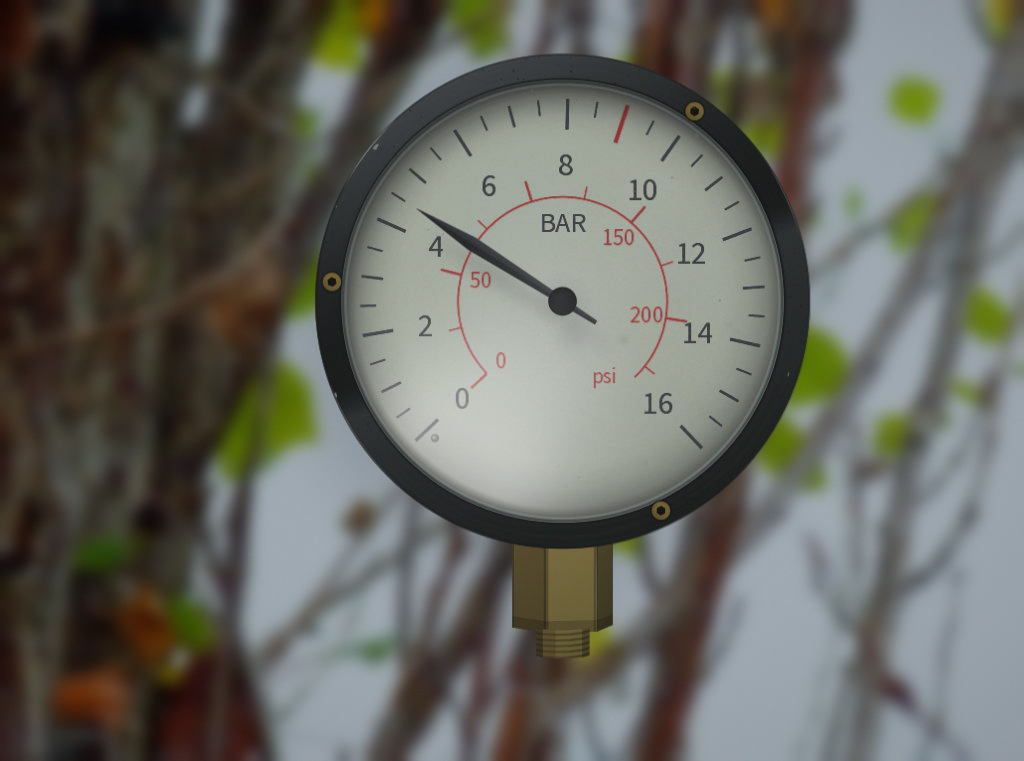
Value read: 4.5,bar
